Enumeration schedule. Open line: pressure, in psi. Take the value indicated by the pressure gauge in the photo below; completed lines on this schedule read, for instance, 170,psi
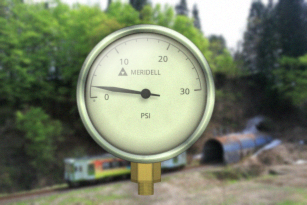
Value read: 2,psi
